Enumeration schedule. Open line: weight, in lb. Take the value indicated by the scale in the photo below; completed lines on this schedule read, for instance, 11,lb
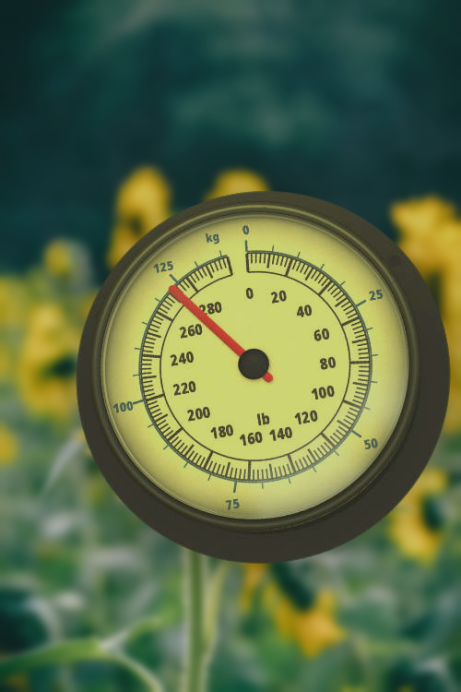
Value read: 272,lb
